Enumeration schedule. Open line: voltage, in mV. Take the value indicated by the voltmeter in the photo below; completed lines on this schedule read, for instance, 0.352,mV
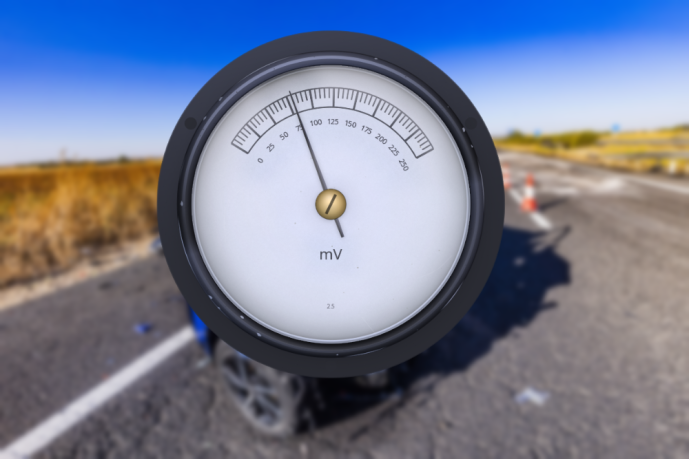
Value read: 80,mV
